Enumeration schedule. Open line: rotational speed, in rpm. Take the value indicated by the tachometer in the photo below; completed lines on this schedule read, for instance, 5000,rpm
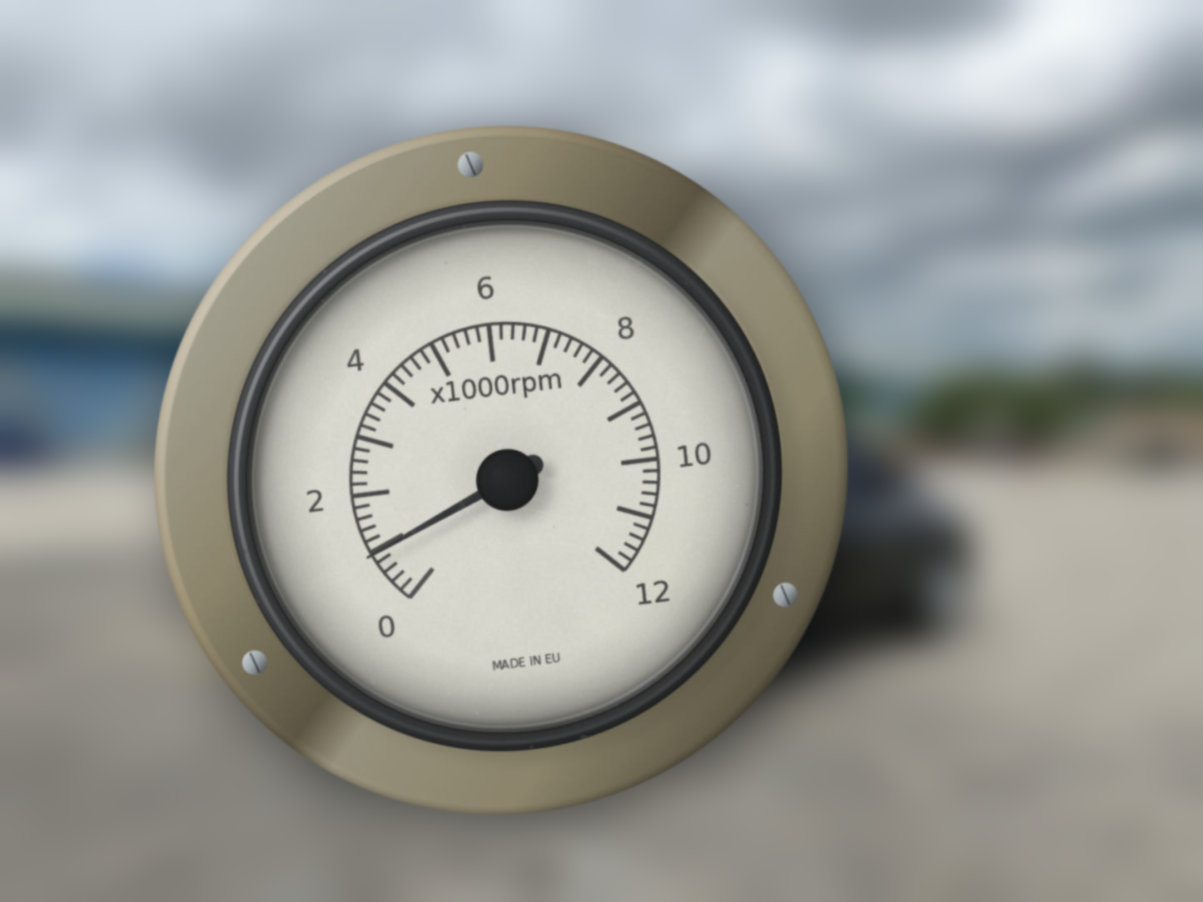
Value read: 1000,rpm
